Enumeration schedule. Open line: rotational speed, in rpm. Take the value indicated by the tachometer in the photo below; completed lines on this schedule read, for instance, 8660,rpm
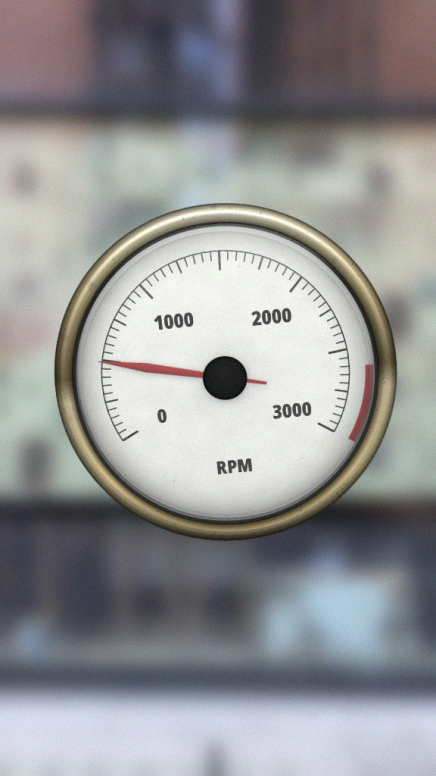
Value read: 500,rpm
